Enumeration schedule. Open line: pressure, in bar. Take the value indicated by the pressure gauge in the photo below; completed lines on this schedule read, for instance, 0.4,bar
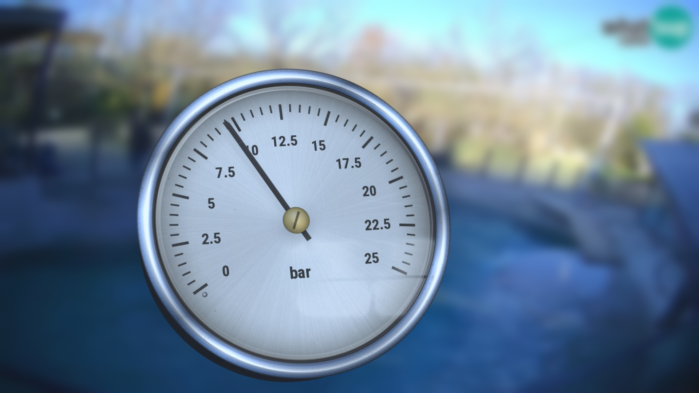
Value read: 9.5,bar
